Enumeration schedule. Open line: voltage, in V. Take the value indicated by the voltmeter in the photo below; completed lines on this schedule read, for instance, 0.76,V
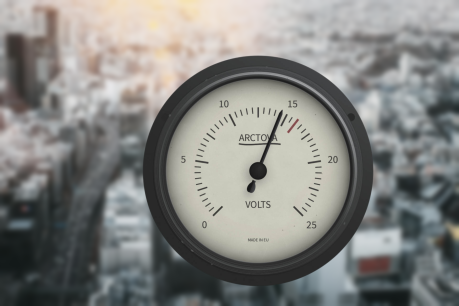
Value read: 14.5,V
